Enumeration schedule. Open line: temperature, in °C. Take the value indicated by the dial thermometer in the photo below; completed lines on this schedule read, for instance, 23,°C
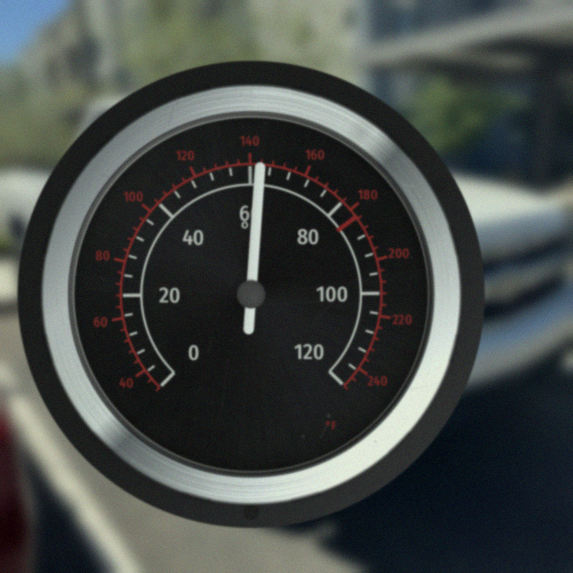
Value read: 62,°C
